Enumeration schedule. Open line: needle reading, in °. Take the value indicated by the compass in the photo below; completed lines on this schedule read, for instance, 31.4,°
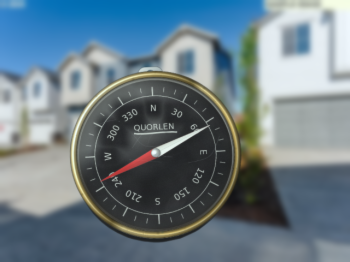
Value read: 245,°
